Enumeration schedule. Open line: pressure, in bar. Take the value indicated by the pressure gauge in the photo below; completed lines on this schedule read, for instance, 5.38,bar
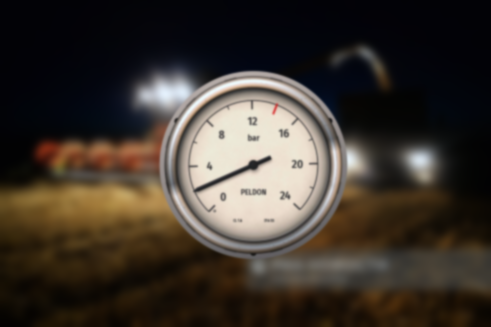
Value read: 2,bar
